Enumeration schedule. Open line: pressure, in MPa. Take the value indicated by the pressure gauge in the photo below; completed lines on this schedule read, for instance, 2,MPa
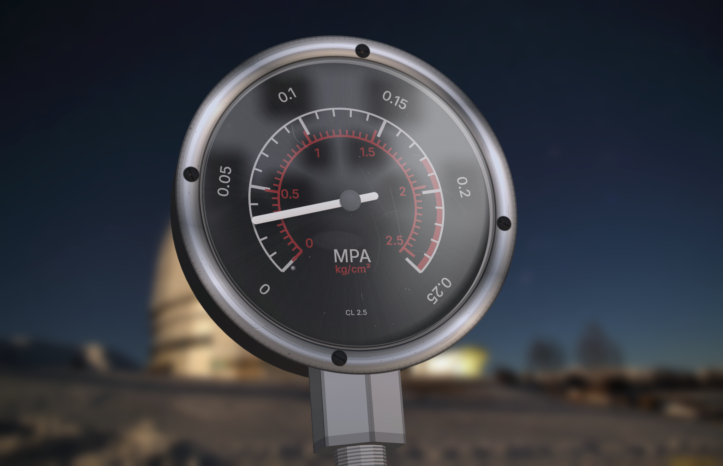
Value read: 0.03,MPa
